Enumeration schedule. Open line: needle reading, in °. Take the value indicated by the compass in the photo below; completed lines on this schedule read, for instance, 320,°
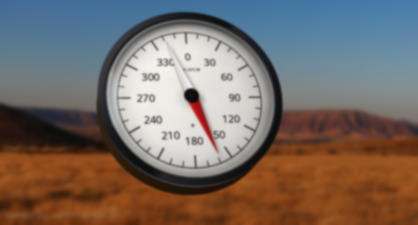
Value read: 160,°
